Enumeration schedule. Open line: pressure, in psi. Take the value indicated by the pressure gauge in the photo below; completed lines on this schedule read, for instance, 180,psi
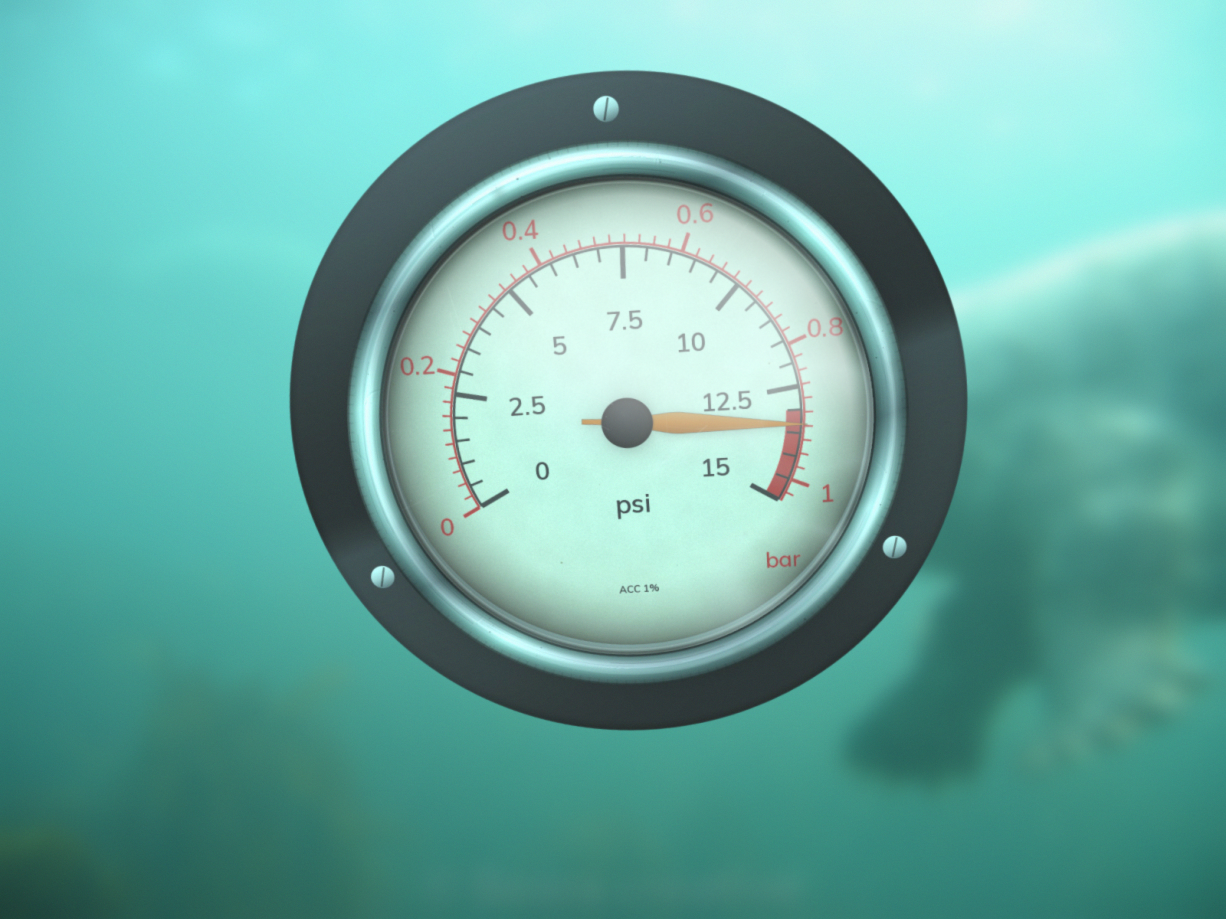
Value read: 13.25,psi
